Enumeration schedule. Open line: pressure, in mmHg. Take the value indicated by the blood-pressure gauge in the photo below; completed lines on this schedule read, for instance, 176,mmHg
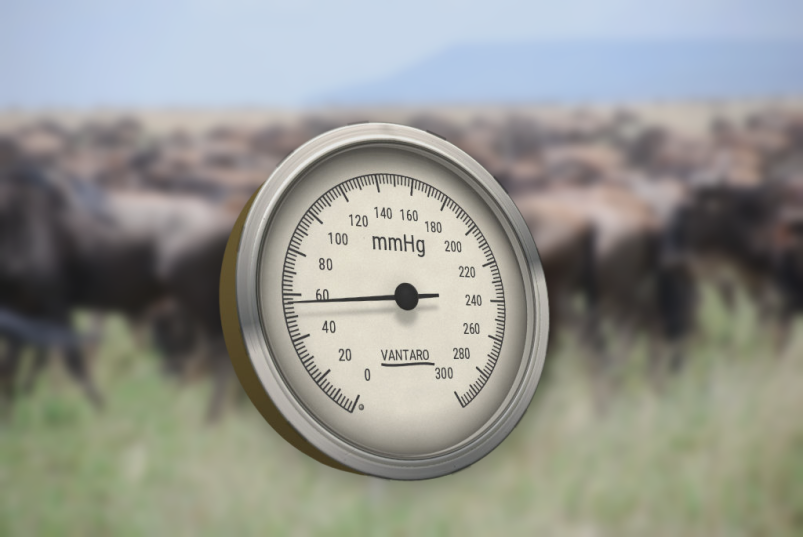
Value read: 56,mmHg
